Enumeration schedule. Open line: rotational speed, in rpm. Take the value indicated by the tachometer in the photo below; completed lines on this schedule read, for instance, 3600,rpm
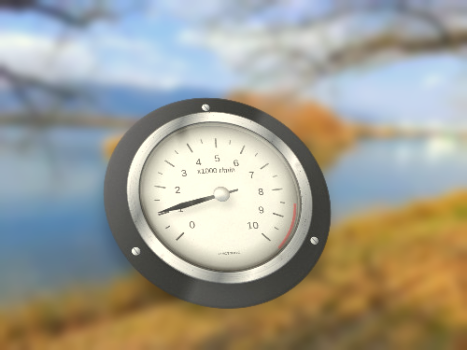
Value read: 1000,rpm
